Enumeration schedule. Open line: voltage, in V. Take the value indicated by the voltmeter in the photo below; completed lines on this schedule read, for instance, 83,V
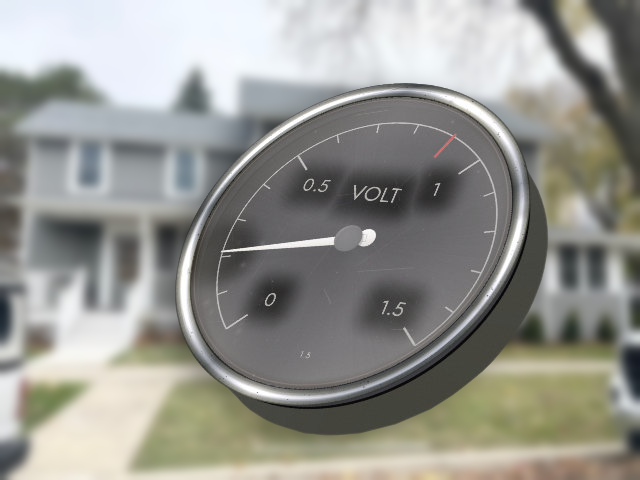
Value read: 0.2,V
